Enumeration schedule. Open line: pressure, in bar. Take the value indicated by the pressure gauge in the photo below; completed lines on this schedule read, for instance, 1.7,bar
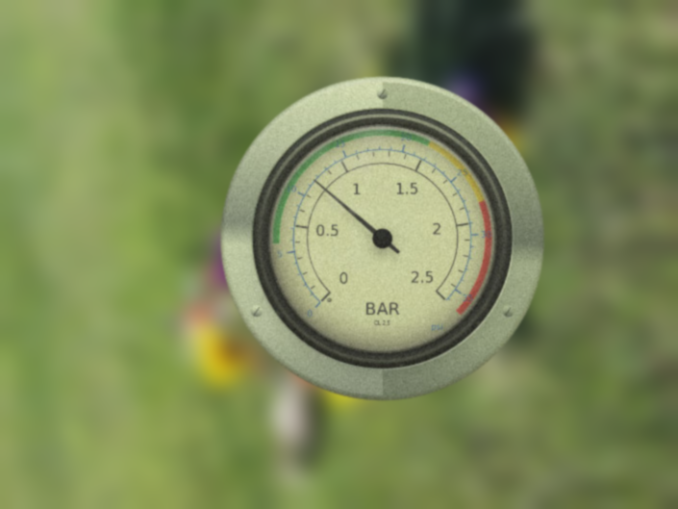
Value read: 0.8,bar
